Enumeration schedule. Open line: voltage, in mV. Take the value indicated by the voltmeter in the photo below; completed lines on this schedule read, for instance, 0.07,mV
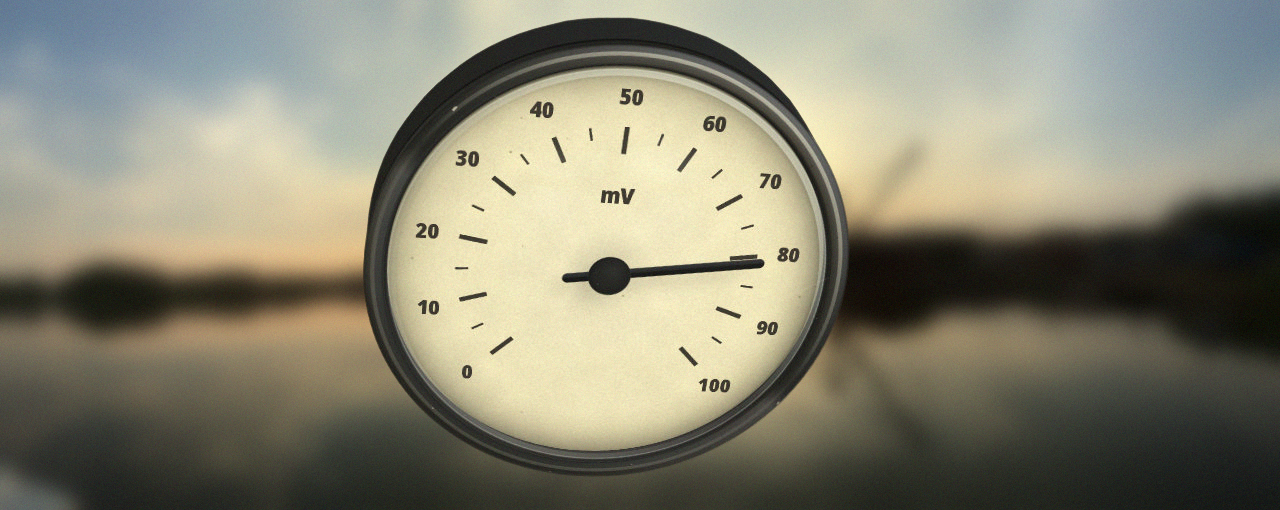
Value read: 80,mV
